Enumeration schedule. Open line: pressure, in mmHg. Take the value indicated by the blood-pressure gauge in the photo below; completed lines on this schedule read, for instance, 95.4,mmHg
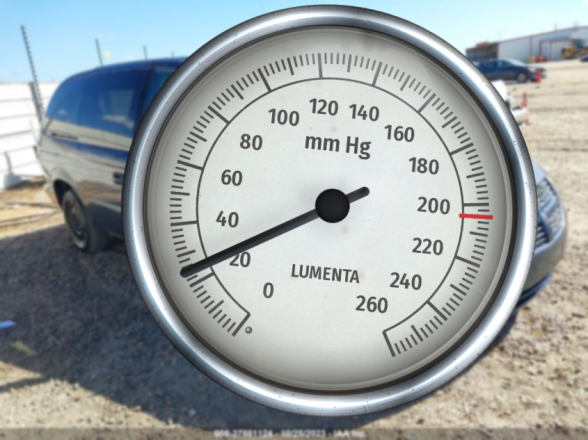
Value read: 24,mmHg
